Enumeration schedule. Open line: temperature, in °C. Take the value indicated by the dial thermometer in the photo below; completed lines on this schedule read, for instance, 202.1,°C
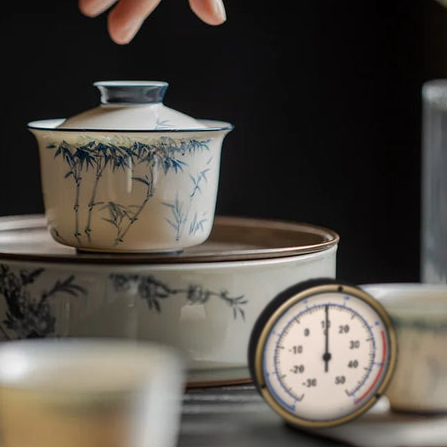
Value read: 10,°C
